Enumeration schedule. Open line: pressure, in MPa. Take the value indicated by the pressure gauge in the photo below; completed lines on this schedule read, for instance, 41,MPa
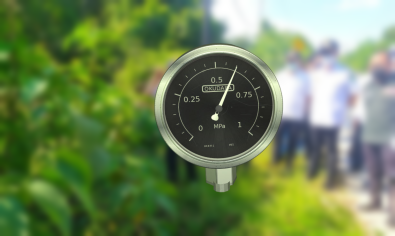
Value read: 0.6,MPa
